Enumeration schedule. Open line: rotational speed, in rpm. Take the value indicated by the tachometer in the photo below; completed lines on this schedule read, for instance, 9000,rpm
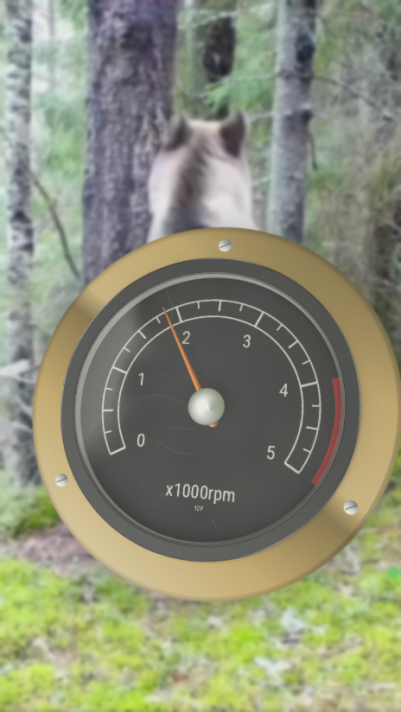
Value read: 1875,rpm
